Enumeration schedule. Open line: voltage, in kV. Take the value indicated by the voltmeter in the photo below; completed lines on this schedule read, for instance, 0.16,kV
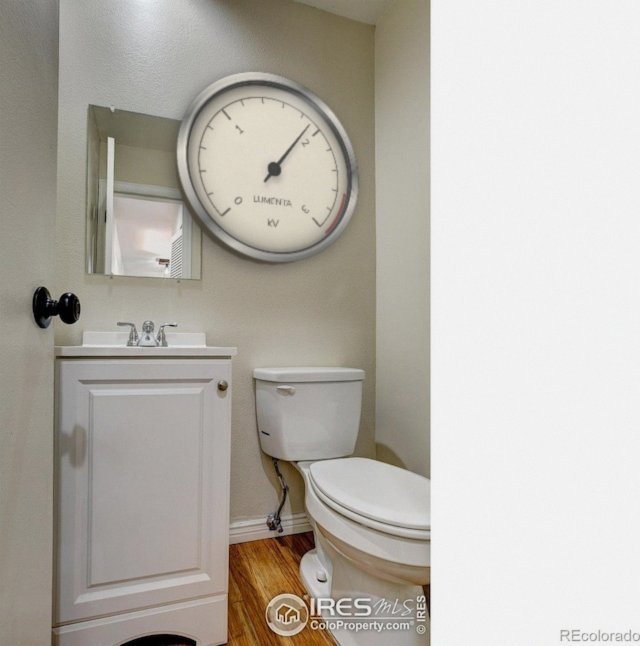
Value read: 1.9,kV
